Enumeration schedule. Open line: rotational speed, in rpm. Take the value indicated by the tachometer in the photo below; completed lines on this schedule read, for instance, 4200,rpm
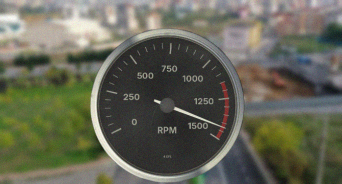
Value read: 1425,rpm
